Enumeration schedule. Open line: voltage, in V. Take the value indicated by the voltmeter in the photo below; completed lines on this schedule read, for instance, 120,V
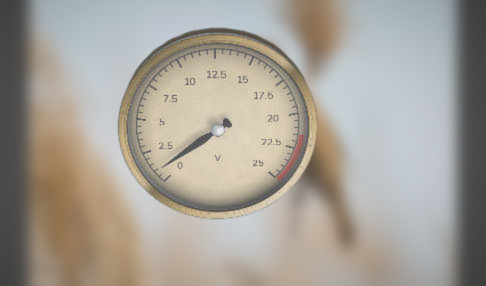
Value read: 1,V
